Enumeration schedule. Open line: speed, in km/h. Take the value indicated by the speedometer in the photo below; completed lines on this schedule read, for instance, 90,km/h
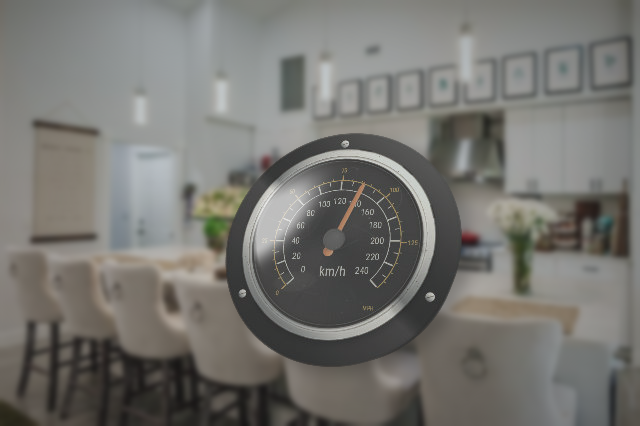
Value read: 140,km/h
